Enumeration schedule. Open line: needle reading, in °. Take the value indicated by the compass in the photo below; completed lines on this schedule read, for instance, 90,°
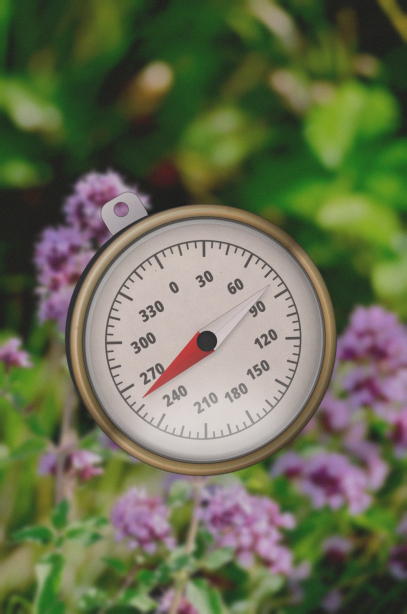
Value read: 260,°
